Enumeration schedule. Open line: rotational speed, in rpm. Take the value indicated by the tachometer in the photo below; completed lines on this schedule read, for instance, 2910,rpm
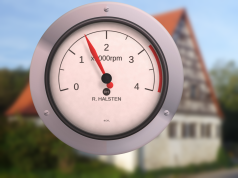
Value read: 1500,rpm
